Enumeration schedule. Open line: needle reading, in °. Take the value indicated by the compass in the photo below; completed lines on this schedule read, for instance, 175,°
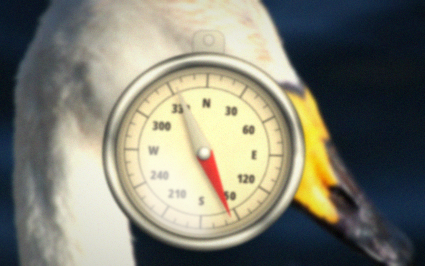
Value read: 155,°
